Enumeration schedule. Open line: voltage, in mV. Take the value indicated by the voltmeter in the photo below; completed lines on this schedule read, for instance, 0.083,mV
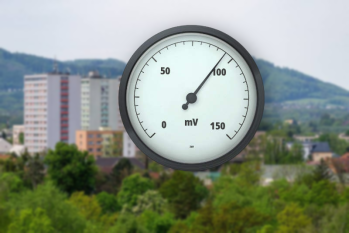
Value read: 95,mV
